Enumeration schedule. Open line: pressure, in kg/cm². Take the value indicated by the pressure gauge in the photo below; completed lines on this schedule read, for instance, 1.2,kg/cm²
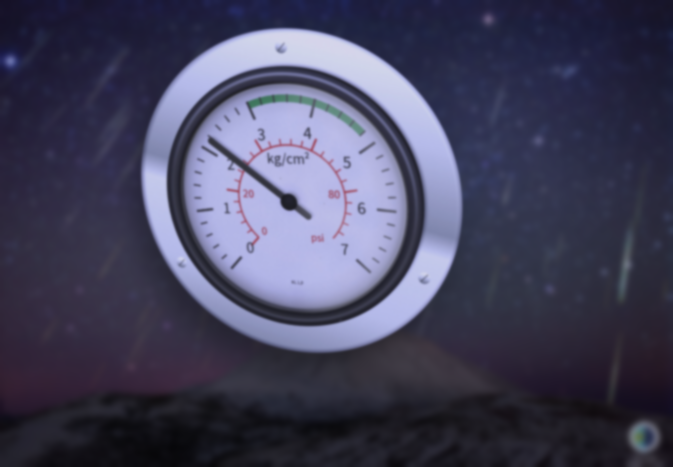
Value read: 2.2,kg/cm²
